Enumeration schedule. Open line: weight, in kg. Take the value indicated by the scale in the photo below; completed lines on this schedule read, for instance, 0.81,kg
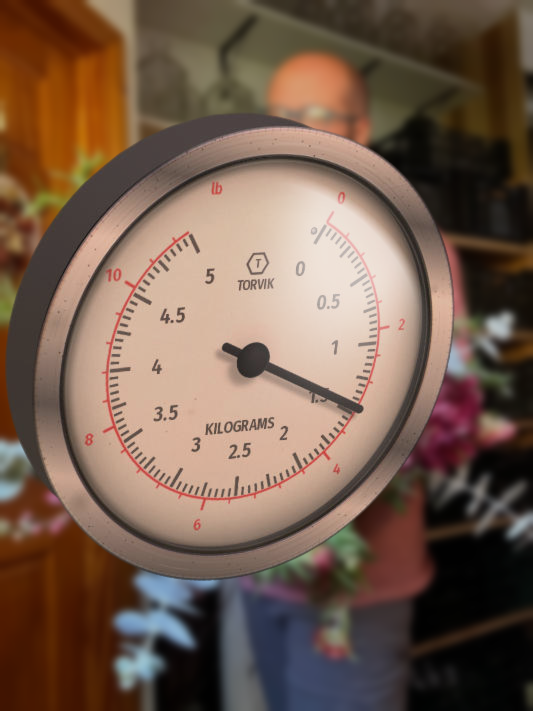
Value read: 1.45,kg
